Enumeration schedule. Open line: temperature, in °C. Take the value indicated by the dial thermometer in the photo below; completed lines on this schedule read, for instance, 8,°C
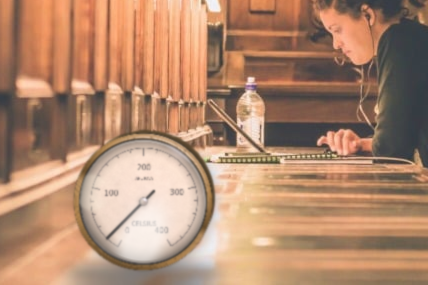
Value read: 20,°C
